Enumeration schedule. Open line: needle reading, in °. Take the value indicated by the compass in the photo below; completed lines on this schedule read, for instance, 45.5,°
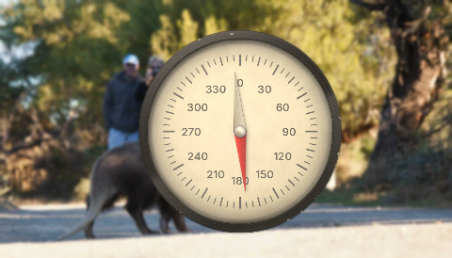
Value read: 175,°
